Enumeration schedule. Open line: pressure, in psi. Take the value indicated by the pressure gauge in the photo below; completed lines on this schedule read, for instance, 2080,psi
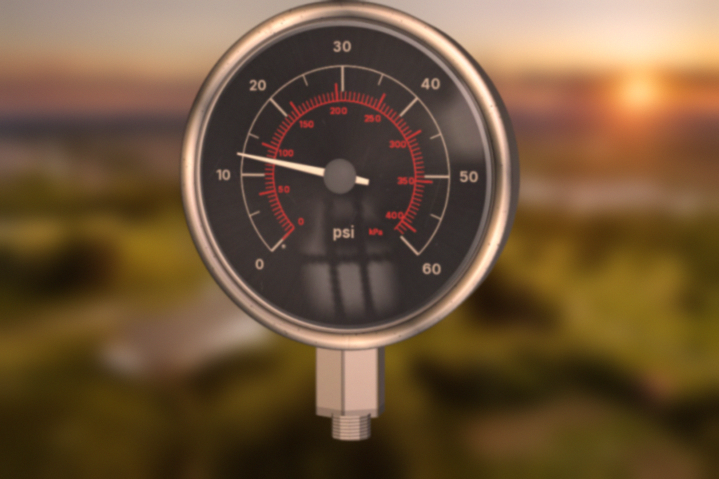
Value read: 12.5,psi
